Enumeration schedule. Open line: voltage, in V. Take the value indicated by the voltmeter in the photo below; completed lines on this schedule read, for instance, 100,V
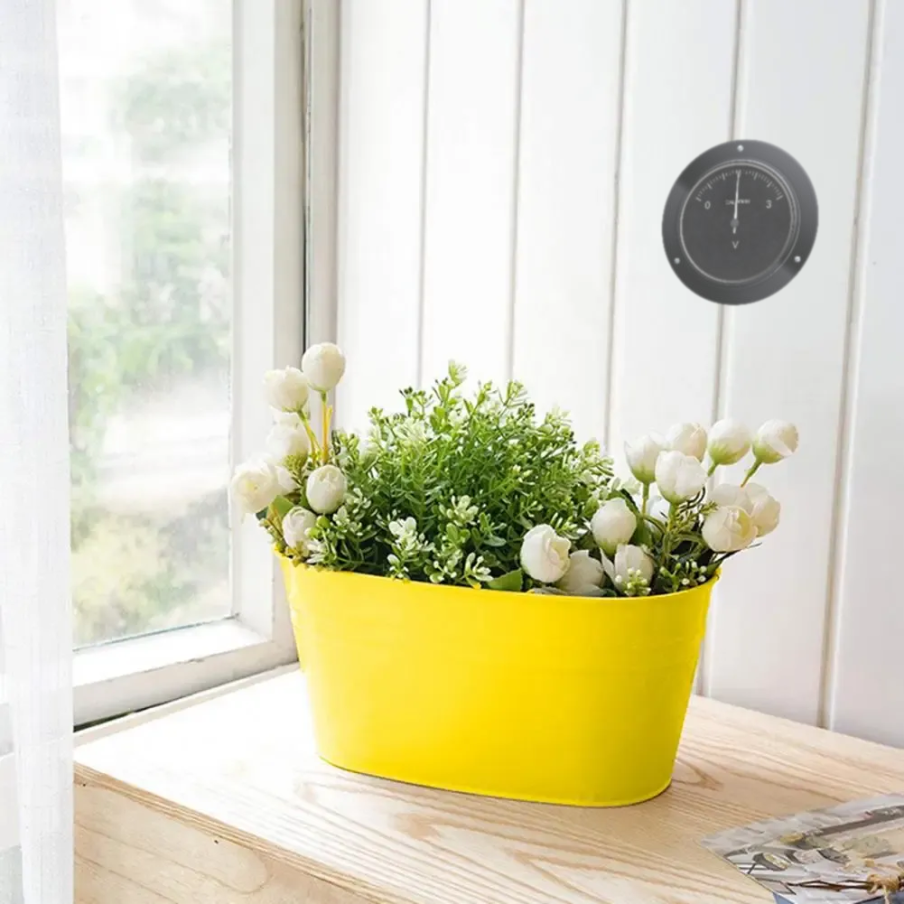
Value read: 1.5,V
